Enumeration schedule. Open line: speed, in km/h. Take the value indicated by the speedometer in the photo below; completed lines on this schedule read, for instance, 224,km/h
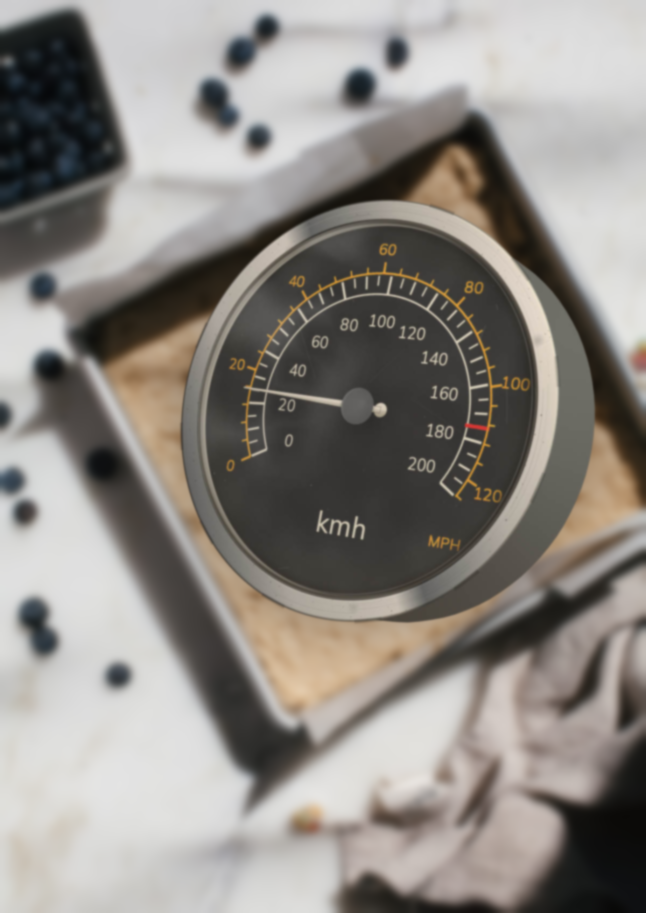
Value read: 25,km/h
